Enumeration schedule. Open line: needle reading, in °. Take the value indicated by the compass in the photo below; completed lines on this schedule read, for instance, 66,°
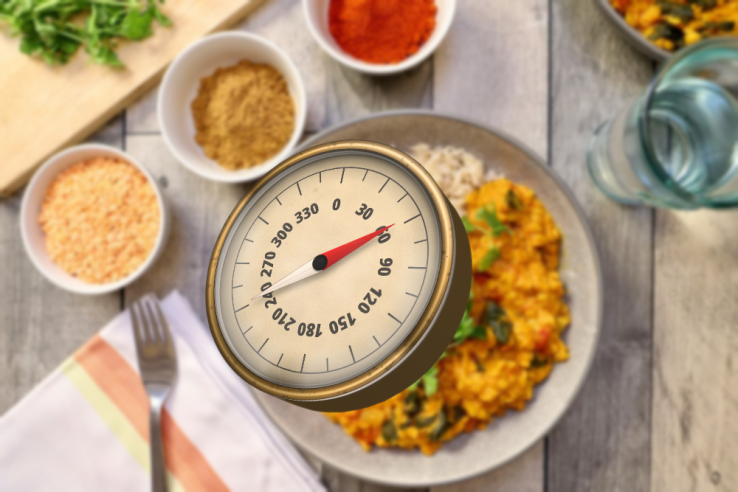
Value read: 60,°
